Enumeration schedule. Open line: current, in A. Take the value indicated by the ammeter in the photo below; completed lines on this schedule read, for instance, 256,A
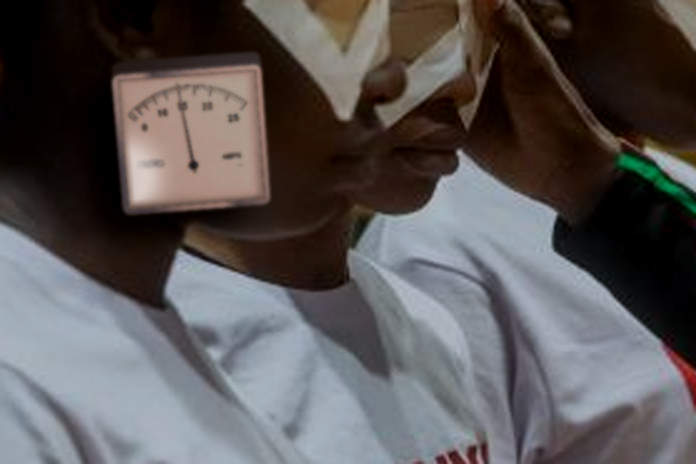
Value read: 15,A
